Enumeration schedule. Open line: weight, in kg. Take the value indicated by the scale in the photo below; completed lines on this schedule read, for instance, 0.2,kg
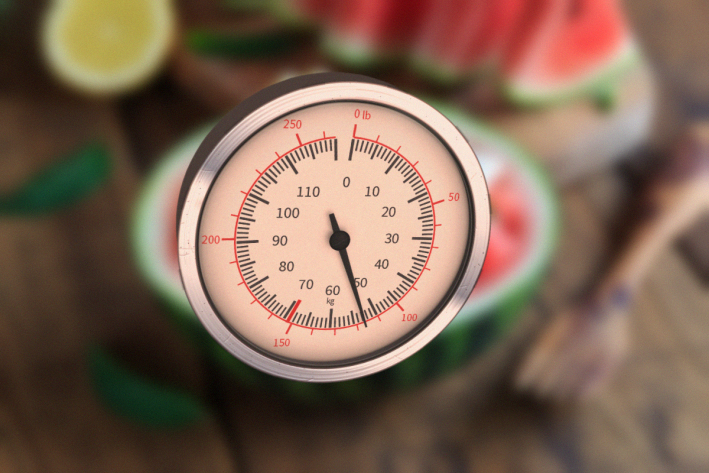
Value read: 53,kg
